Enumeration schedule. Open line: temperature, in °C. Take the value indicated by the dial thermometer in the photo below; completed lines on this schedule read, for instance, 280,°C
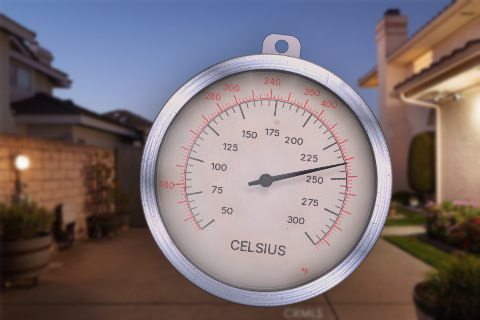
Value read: 240,°C
